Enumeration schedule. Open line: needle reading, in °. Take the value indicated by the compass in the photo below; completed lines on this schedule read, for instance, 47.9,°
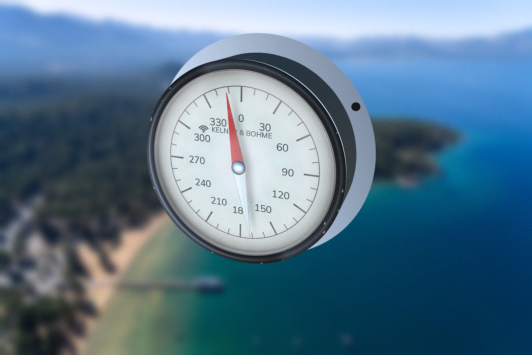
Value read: 350,°
